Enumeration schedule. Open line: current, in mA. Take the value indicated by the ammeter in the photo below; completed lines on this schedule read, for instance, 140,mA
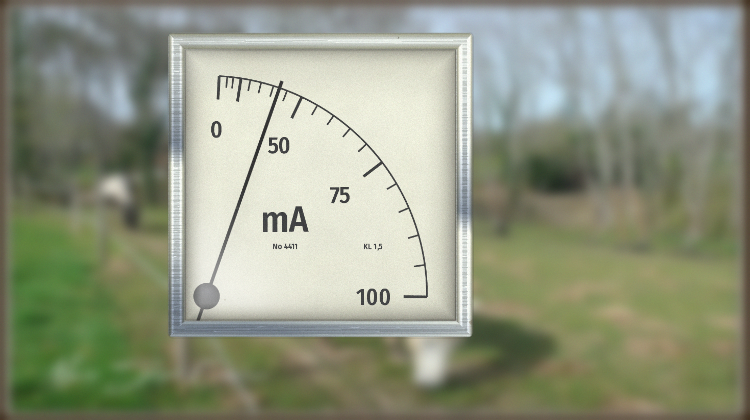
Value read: 42.5,mA
